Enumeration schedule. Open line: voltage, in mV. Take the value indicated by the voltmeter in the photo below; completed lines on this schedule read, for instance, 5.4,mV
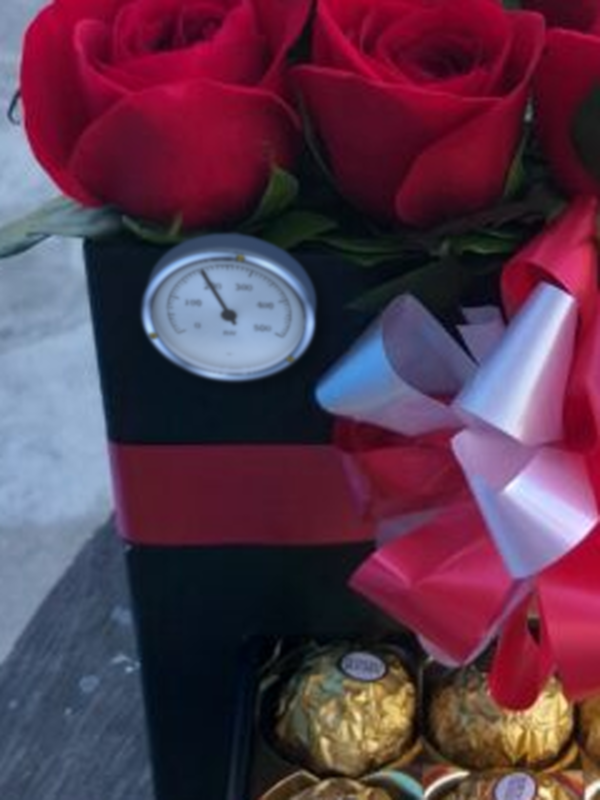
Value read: 200,mV
